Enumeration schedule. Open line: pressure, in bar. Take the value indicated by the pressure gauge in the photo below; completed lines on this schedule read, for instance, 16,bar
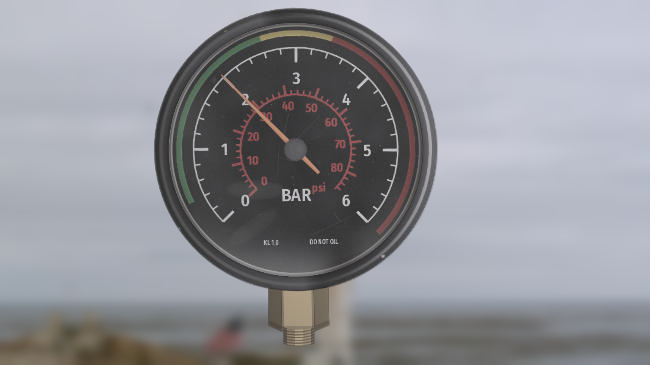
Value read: 2,bar
